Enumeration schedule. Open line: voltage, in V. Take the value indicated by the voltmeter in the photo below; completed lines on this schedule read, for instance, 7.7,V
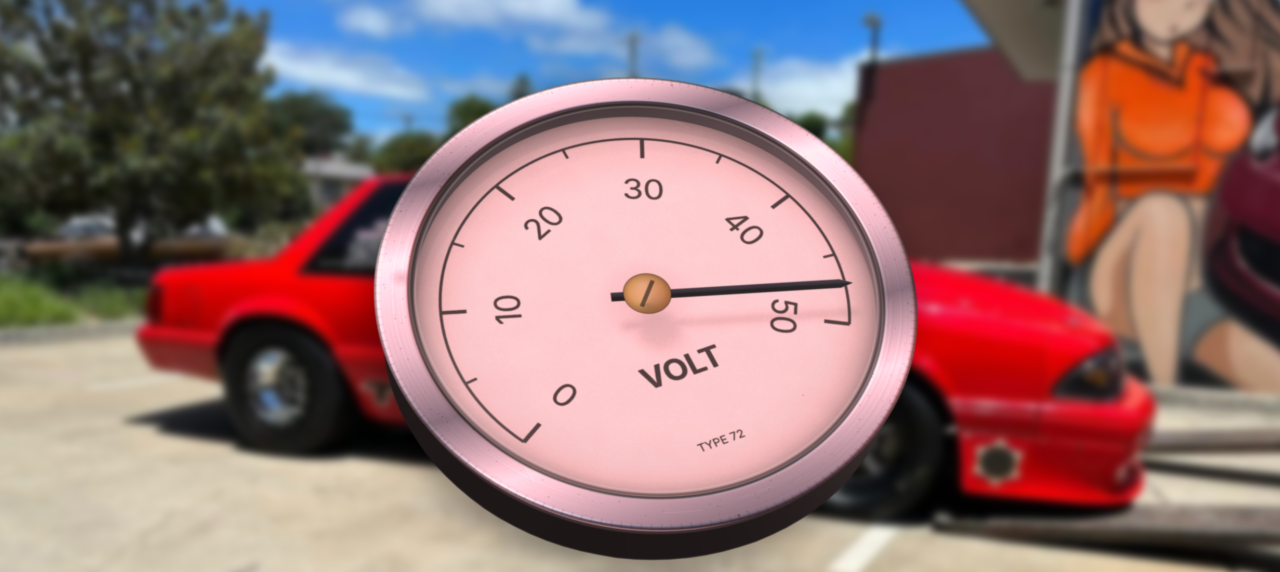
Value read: 47.5,V
